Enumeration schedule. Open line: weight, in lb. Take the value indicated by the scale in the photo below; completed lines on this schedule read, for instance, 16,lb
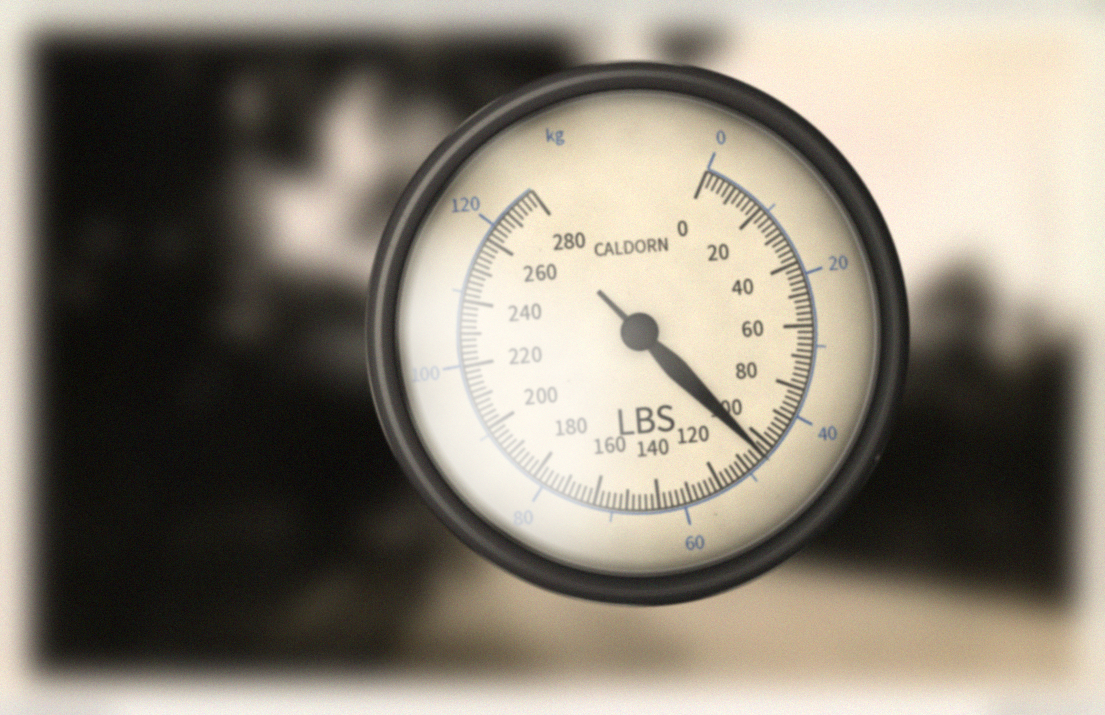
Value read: 104,lb
